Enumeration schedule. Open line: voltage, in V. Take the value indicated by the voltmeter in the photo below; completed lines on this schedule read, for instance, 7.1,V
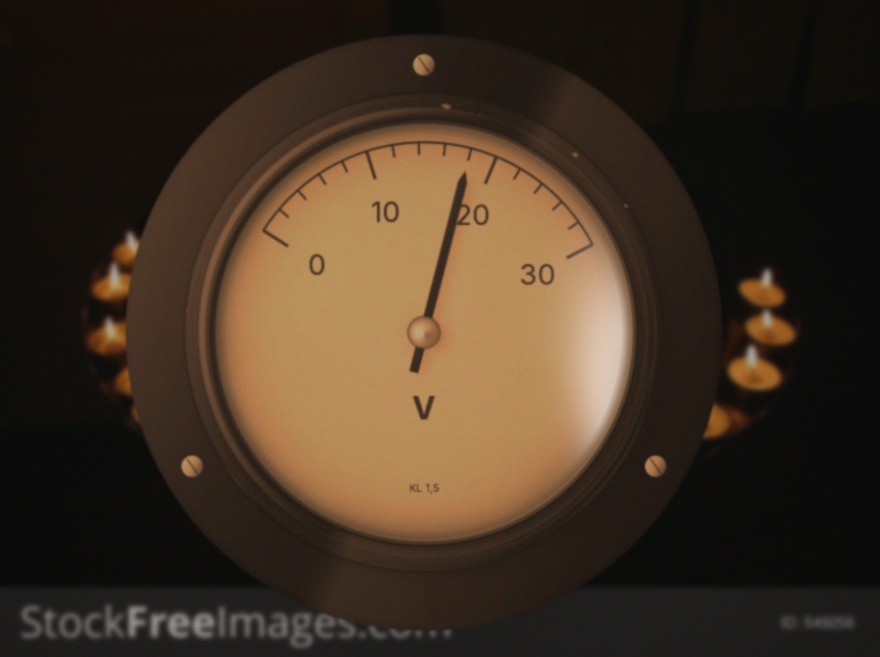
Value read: 18,V
